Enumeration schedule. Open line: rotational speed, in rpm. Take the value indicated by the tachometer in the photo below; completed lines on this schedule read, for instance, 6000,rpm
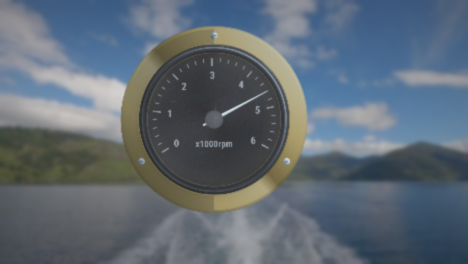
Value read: 4600,rpm
